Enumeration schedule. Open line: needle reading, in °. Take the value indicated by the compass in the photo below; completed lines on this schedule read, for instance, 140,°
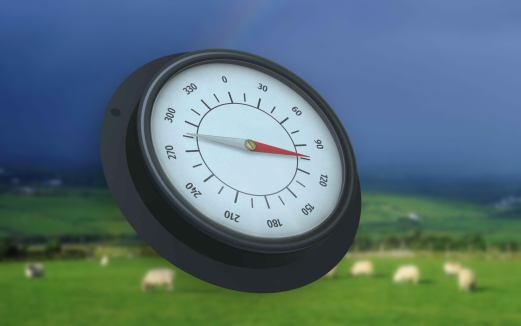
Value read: 105,°
